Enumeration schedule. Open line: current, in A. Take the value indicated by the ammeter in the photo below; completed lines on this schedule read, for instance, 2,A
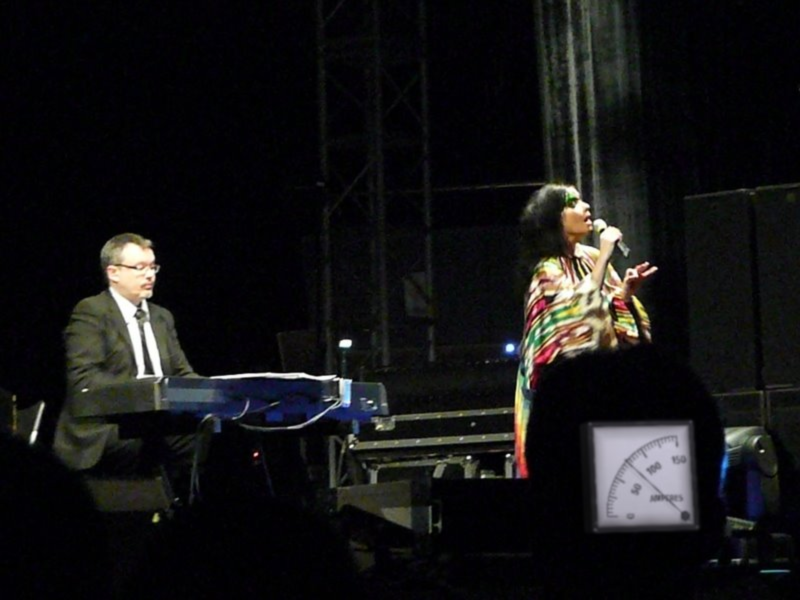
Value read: 75,A
